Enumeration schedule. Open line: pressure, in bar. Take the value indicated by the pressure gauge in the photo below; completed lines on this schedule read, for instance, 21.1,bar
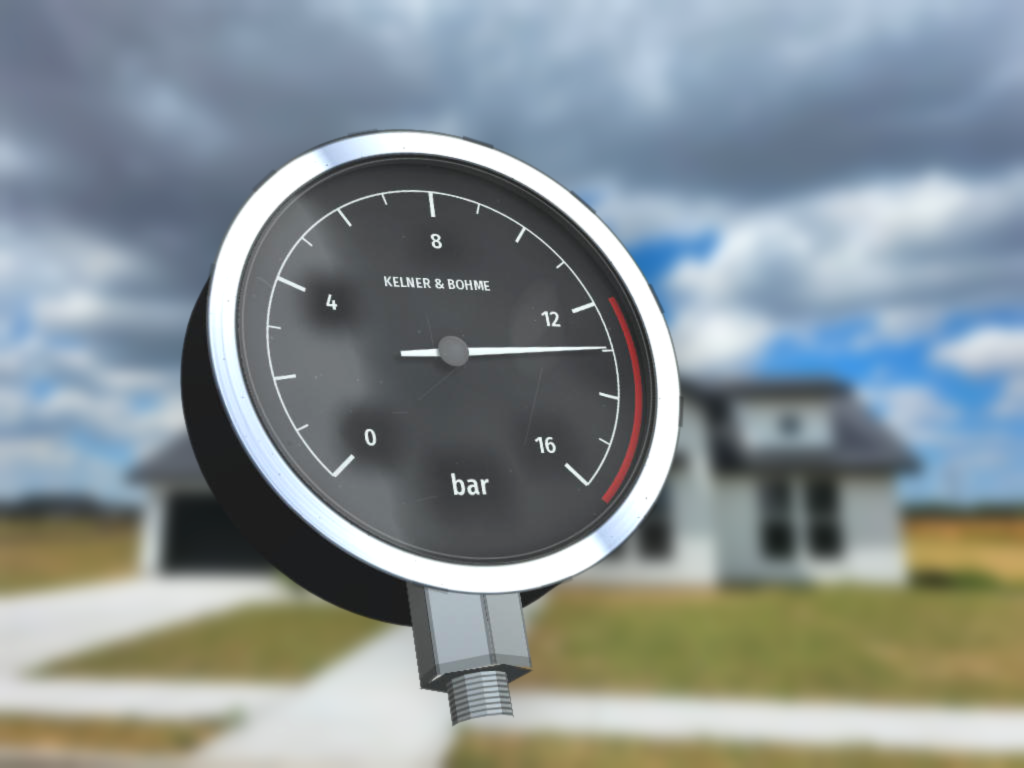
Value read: 13,bar
